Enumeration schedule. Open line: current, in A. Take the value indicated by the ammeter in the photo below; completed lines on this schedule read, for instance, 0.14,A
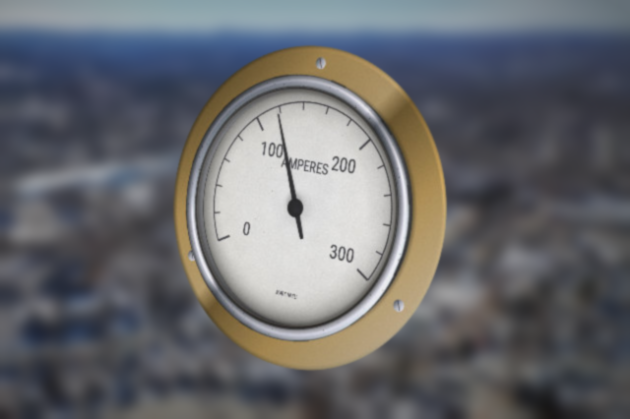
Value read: 120,A
